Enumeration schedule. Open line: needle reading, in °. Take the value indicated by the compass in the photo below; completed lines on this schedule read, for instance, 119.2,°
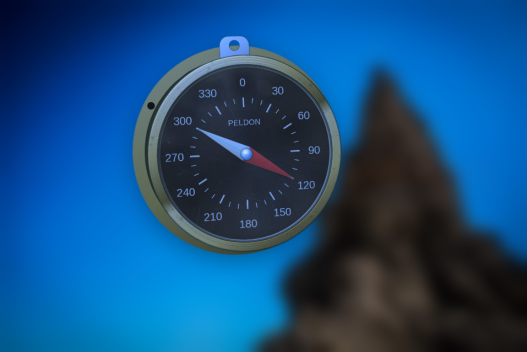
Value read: 120,°
